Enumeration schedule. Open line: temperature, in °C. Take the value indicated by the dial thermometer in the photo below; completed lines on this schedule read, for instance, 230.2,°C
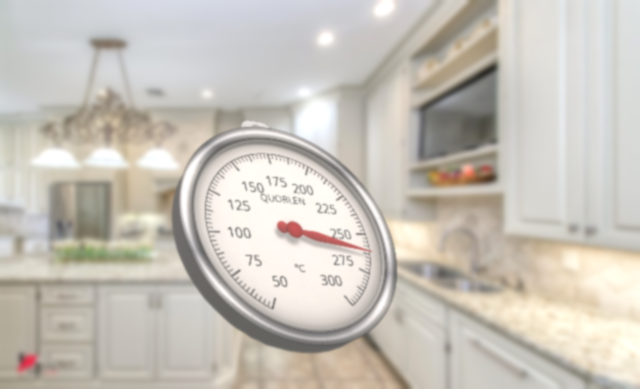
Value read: 262.5,°C
